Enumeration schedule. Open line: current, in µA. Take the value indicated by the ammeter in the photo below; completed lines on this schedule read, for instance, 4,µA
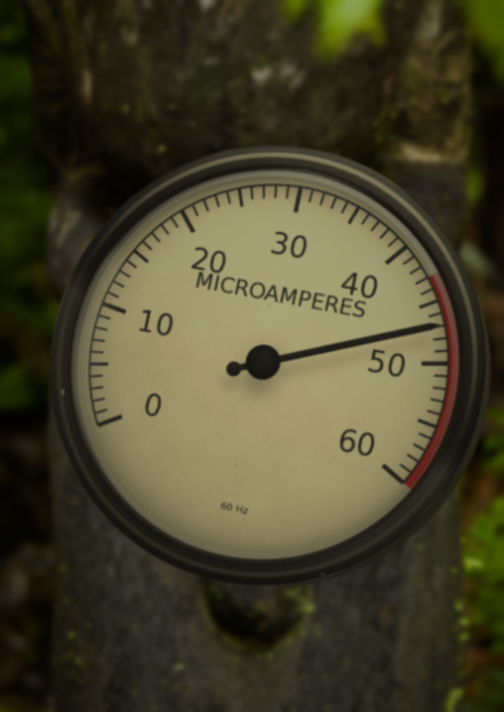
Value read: 47,µA
